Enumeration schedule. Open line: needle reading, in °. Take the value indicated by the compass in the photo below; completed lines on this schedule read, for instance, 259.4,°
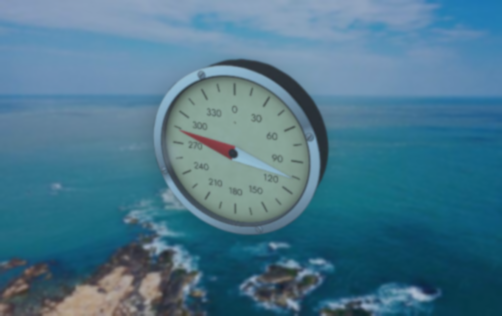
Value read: 285,°
